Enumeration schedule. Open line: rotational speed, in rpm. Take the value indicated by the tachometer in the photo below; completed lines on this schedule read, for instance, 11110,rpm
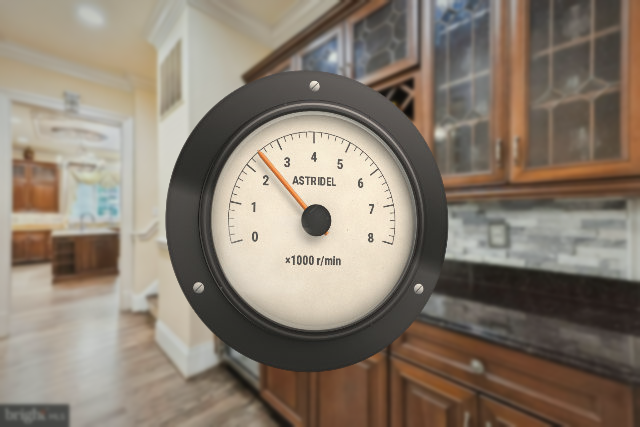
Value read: 2400,rpm
